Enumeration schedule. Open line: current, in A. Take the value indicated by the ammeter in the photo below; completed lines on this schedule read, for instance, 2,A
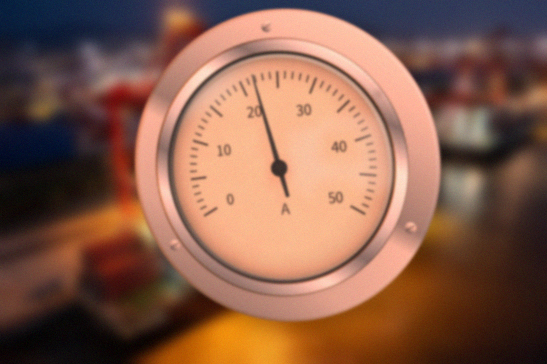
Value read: 22,A
